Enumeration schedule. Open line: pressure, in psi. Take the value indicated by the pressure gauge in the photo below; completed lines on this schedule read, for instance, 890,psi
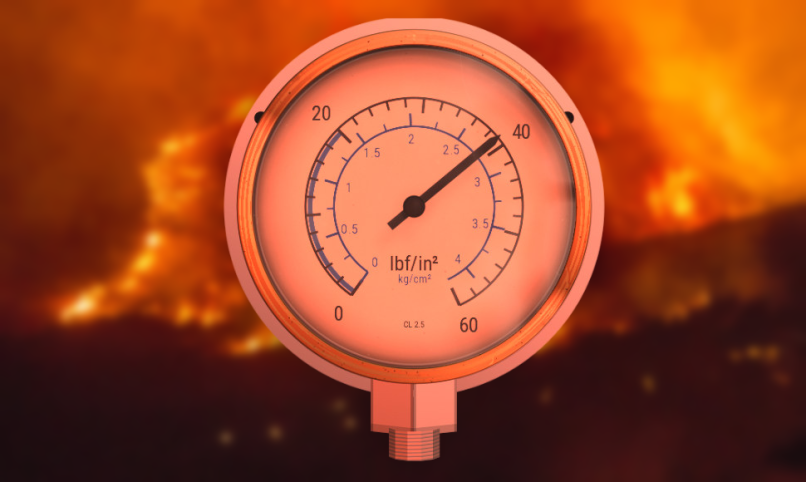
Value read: 39,psi
